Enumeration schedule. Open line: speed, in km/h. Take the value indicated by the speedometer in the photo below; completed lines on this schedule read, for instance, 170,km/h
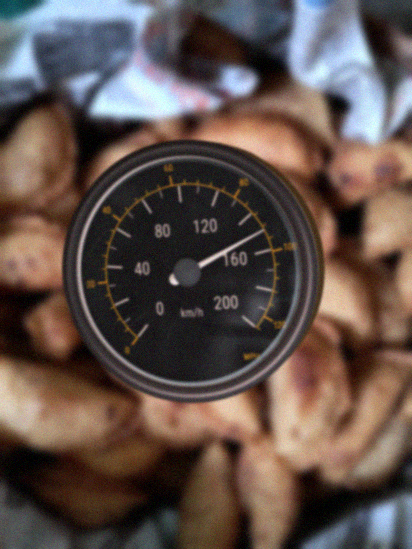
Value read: 150,km/h
